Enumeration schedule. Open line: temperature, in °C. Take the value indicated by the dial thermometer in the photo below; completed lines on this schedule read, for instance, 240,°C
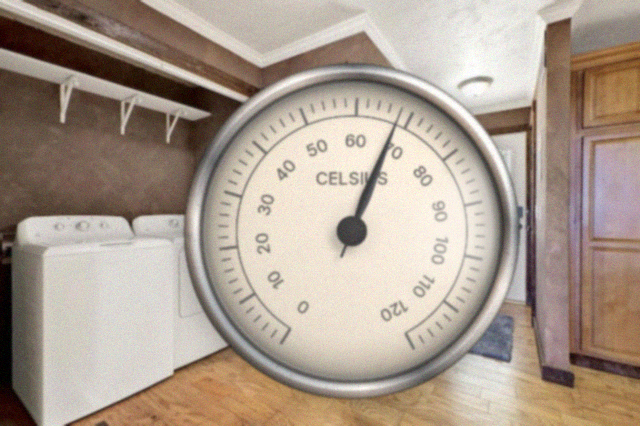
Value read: 68,°C
